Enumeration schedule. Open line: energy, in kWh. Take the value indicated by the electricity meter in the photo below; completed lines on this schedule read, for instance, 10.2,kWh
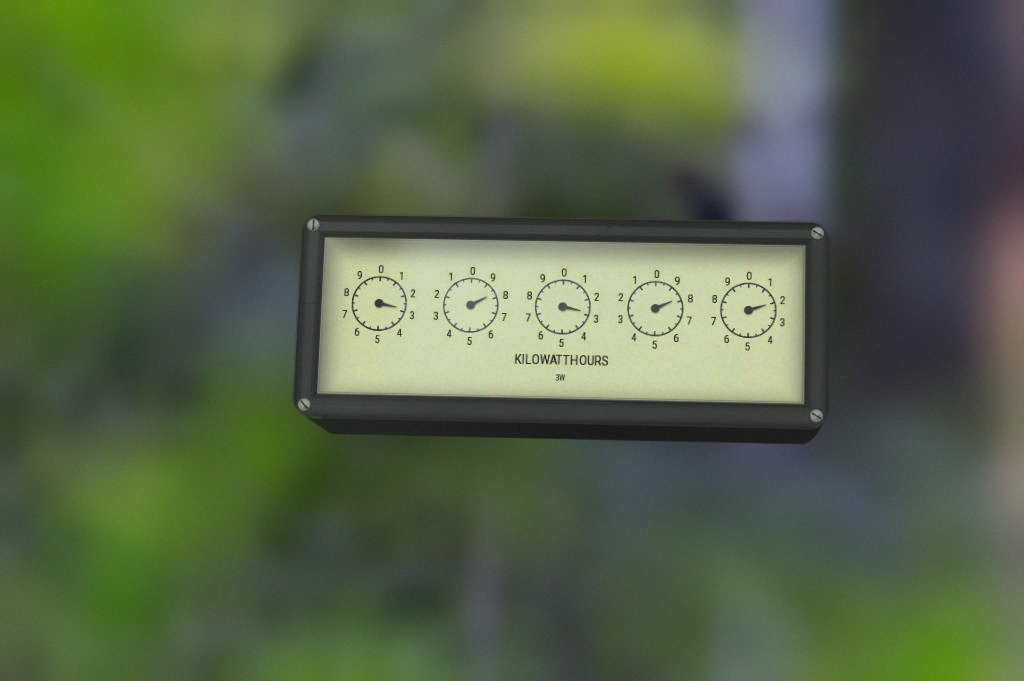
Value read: 28282,kWh
